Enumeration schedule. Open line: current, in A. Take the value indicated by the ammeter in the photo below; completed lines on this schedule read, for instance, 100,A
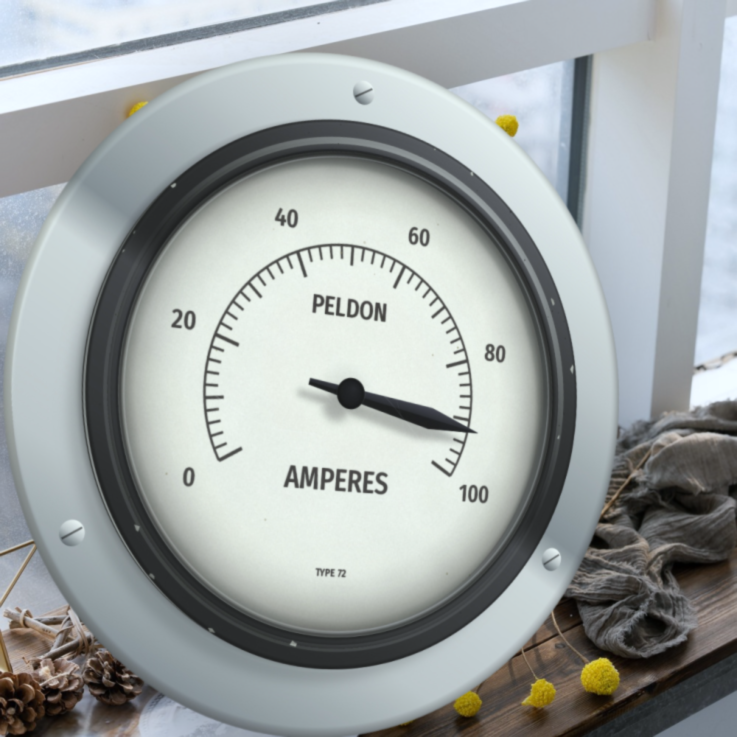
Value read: 92,A
